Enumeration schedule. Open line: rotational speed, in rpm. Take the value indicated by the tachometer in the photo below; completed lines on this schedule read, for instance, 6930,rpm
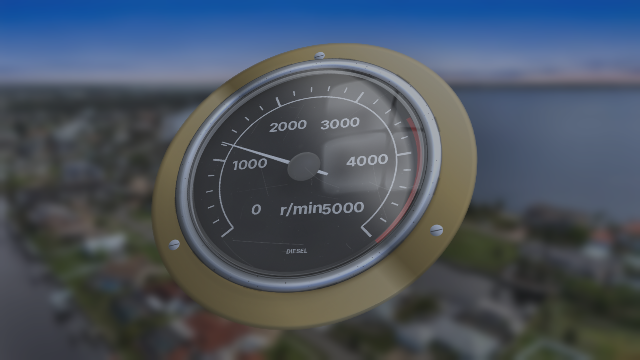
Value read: 1200,rpm
